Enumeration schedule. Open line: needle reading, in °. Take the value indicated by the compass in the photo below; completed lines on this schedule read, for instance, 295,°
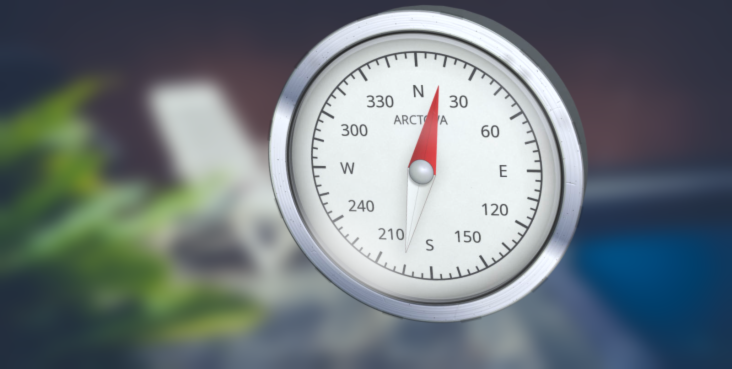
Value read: 15,°
